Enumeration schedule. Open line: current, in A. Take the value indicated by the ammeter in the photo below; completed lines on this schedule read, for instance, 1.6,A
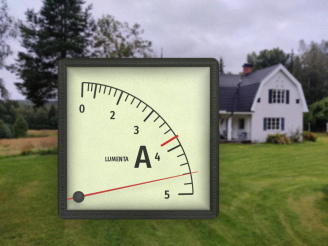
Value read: 4.6,A
